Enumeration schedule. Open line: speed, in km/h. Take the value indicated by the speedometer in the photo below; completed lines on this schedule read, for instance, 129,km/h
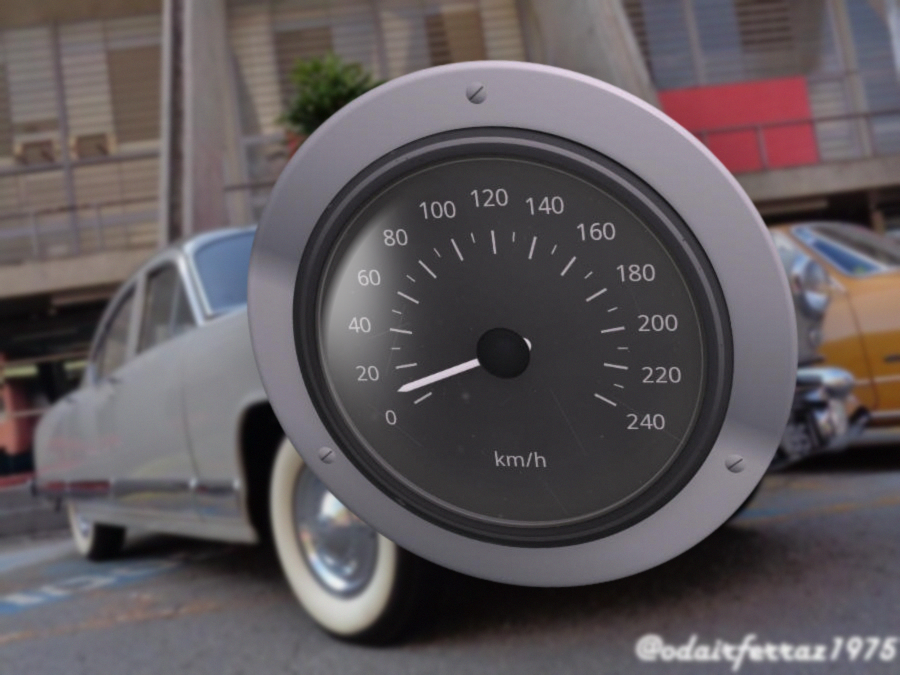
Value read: 10,km/h
